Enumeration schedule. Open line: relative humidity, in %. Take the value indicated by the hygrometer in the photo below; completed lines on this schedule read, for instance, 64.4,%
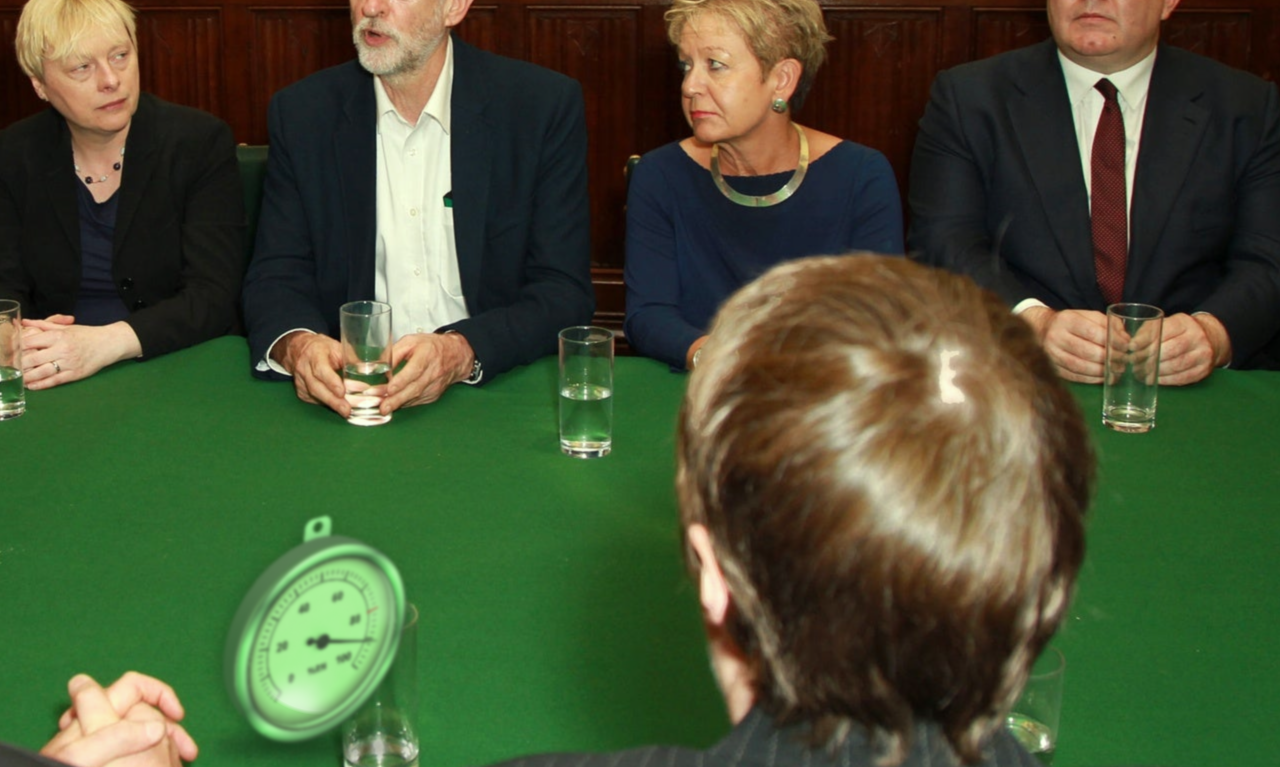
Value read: 90,%
